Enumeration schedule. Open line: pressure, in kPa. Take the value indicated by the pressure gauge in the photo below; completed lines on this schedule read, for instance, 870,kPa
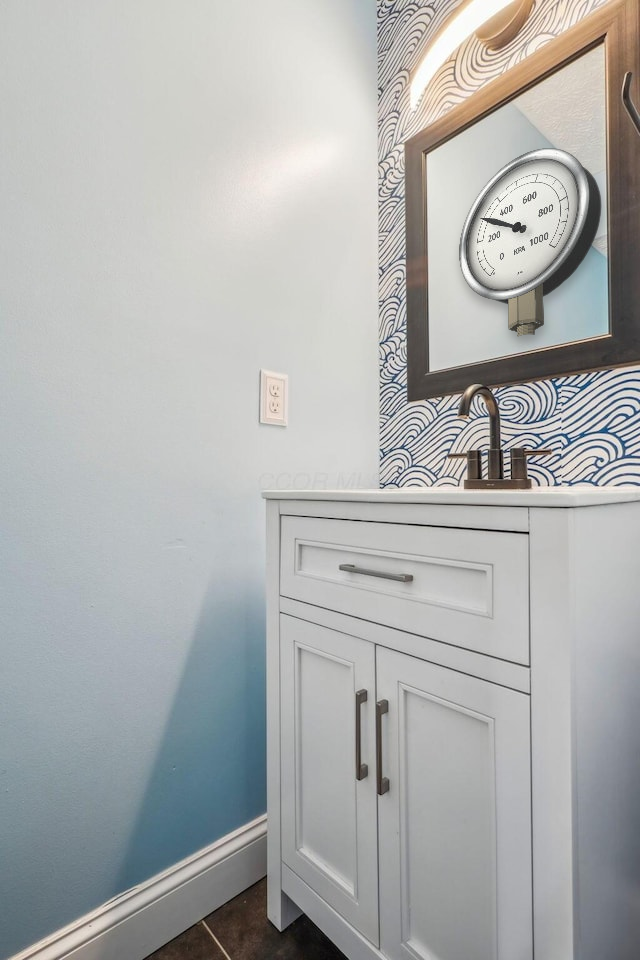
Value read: 300,kPa
